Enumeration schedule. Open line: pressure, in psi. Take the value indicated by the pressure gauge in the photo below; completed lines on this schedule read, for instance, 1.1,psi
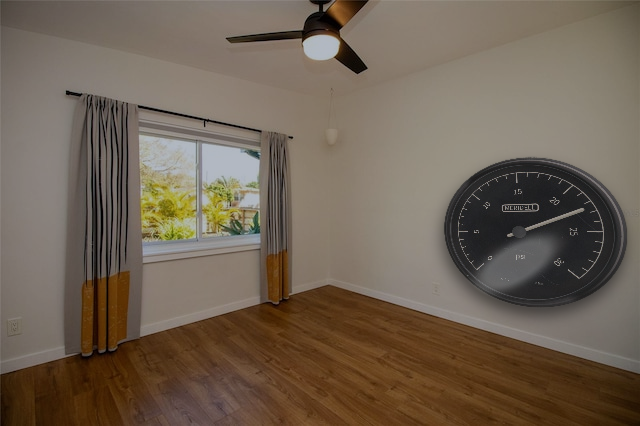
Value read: 22.5,psi
